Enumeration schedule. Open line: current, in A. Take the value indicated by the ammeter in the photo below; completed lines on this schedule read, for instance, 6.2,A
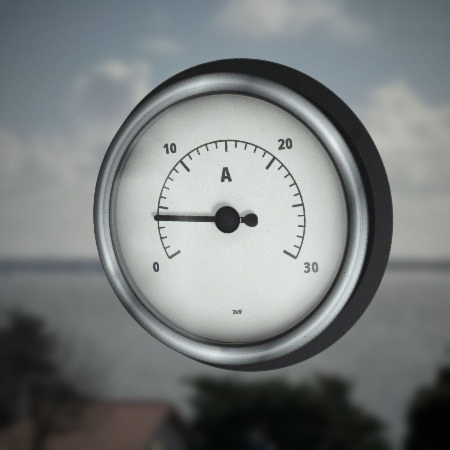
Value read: 4,A
